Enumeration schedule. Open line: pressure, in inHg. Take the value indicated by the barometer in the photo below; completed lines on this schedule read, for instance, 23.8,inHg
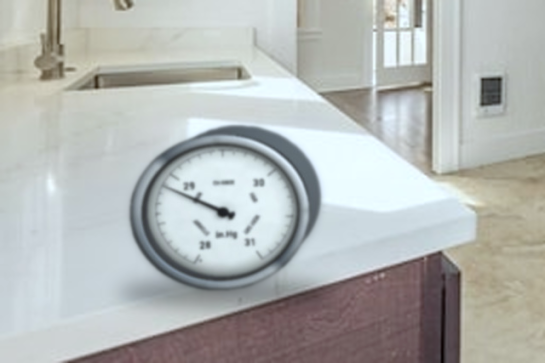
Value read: 28.9,inHg
